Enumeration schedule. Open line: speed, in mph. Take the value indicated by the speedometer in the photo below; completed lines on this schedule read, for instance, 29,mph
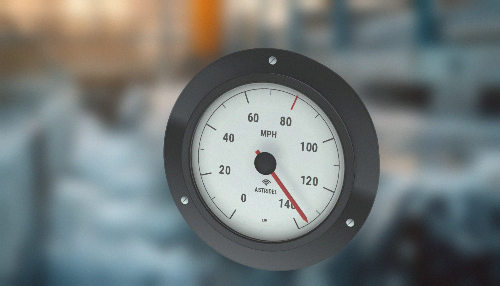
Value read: 135,mph
